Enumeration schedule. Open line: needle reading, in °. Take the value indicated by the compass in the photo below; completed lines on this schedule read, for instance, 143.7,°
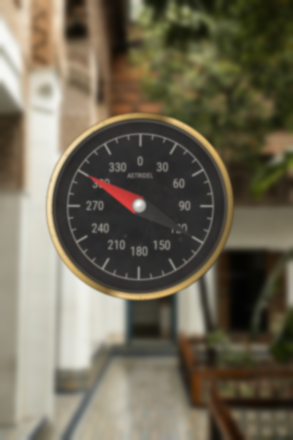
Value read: 300,°
